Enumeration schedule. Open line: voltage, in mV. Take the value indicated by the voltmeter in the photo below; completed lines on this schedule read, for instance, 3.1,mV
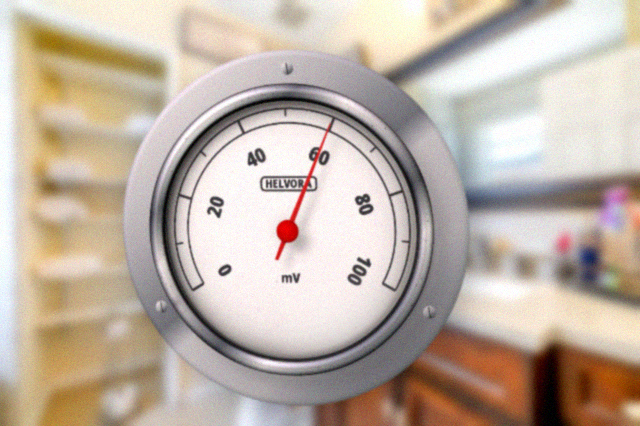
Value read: 60,mV
